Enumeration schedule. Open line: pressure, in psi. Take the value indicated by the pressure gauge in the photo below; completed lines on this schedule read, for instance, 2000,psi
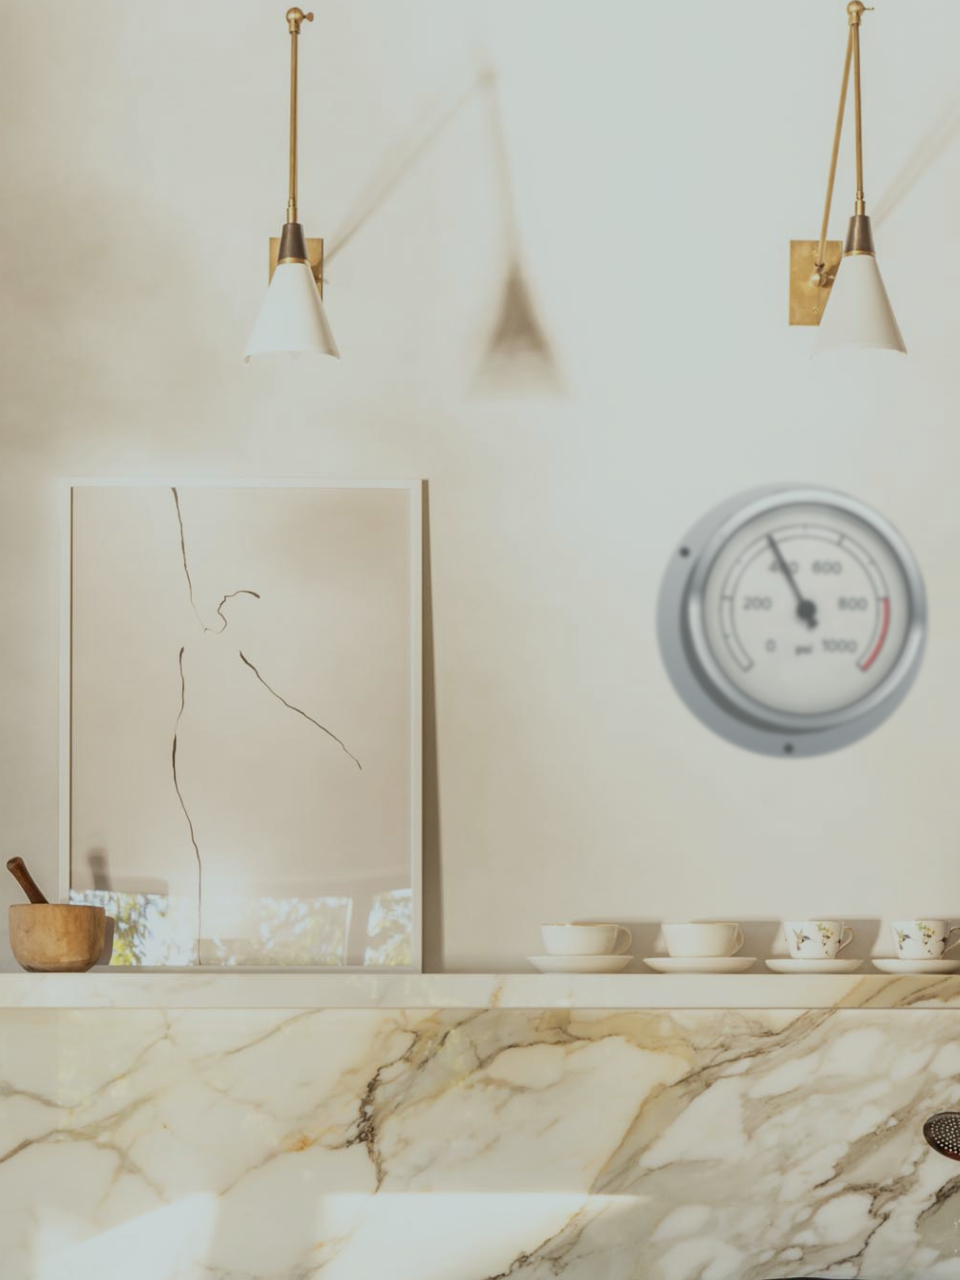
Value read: 400,psi
